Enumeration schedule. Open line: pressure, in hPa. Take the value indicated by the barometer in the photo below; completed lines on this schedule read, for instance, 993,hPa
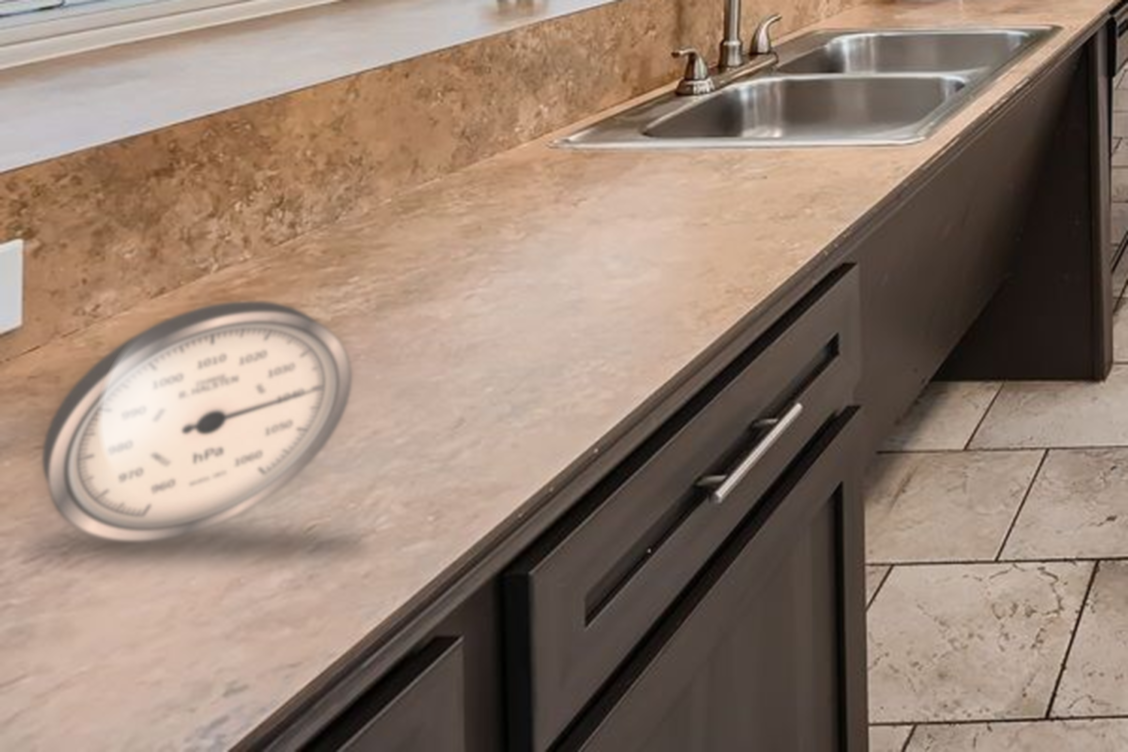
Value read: 1040,hPa
